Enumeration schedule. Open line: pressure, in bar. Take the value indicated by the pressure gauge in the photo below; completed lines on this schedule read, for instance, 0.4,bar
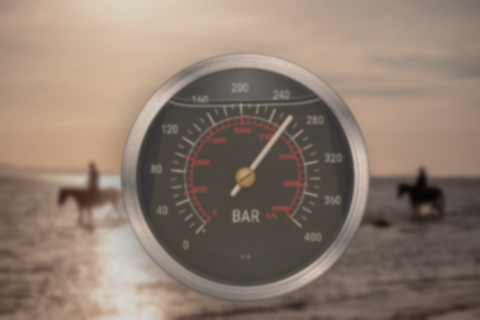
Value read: 260,bar
